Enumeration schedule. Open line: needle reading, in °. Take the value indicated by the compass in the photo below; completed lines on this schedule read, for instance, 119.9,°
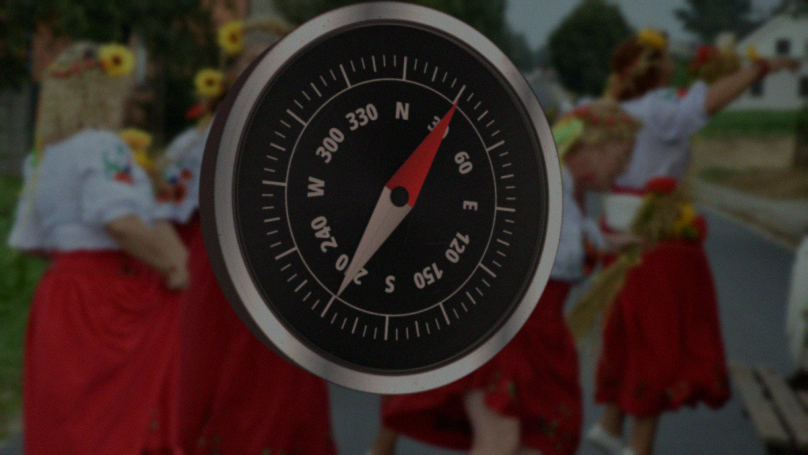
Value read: 30,°
